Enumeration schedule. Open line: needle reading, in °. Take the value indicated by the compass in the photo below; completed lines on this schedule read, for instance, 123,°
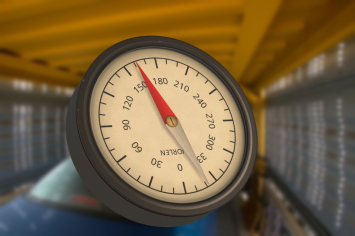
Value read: 160,°
